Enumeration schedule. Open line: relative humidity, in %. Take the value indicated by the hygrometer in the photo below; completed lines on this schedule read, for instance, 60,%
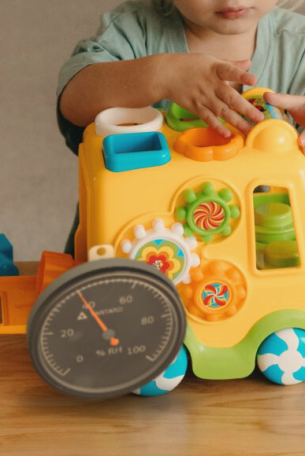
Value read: 40,%
